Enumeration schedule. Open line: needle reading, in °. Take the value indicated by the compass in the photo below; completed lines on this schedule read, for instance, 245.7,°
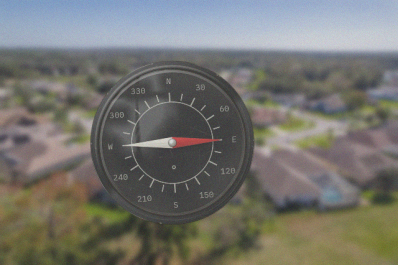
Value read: 90,°
